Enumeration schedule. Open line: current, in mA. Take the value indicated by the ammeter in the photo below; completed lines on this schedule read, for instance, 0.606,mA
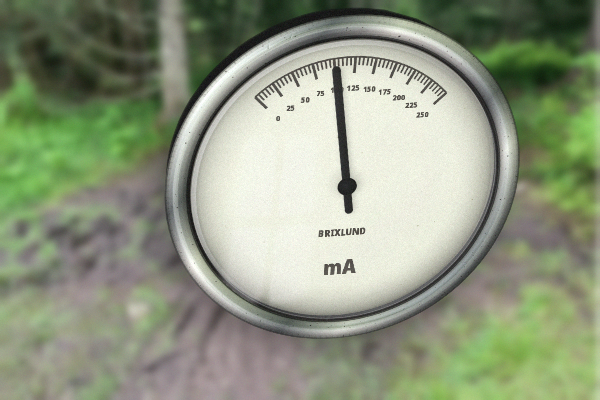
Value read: 100,mA
